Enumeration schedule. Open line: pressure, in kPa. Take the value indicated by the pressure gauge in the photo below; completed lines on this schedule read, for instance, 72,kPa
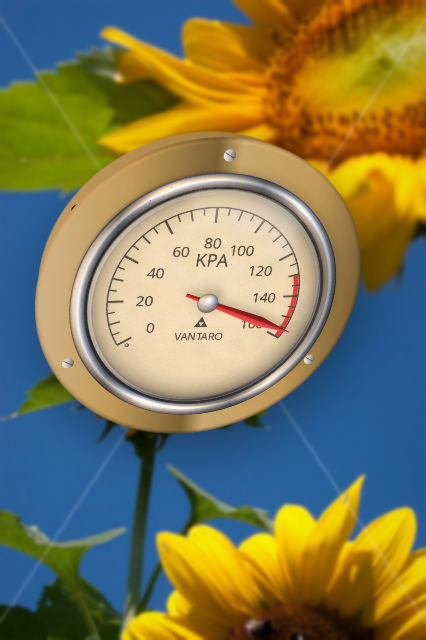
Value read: 155,kPa
